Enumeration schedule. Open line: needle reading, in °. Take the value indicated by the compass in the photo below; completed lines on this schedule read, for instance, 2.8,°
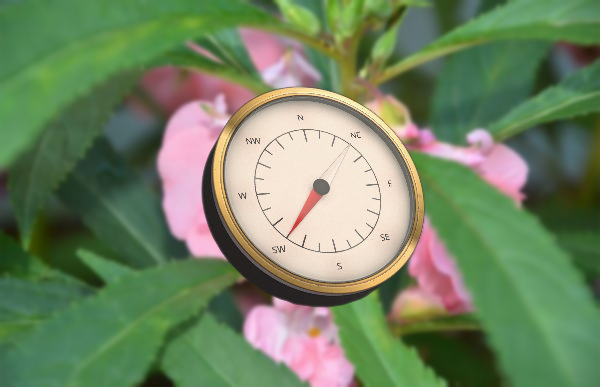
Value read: 225,°
